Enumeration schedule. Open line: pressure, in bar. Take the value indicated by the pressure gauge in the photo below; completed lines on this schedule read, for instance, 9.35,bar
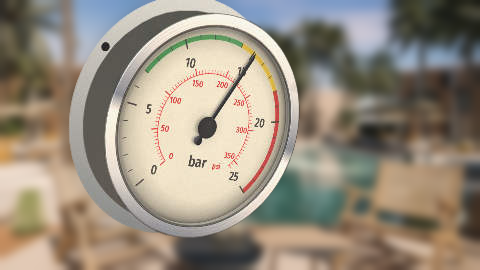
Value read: 15,bar
